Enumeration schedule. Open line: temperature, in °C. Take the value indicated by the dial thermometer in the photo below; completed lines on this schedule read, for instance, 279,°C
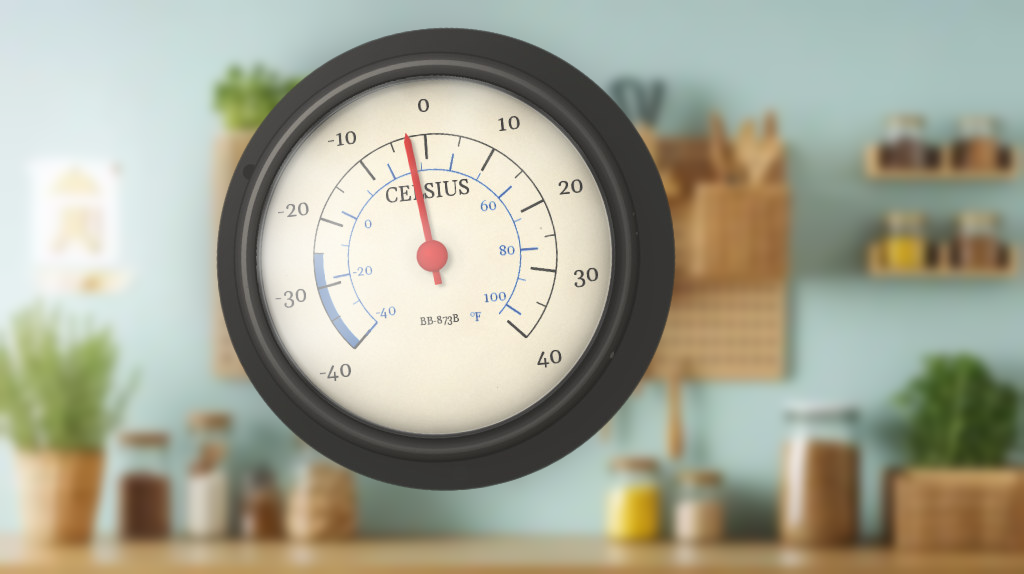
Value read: -2.5,°C
